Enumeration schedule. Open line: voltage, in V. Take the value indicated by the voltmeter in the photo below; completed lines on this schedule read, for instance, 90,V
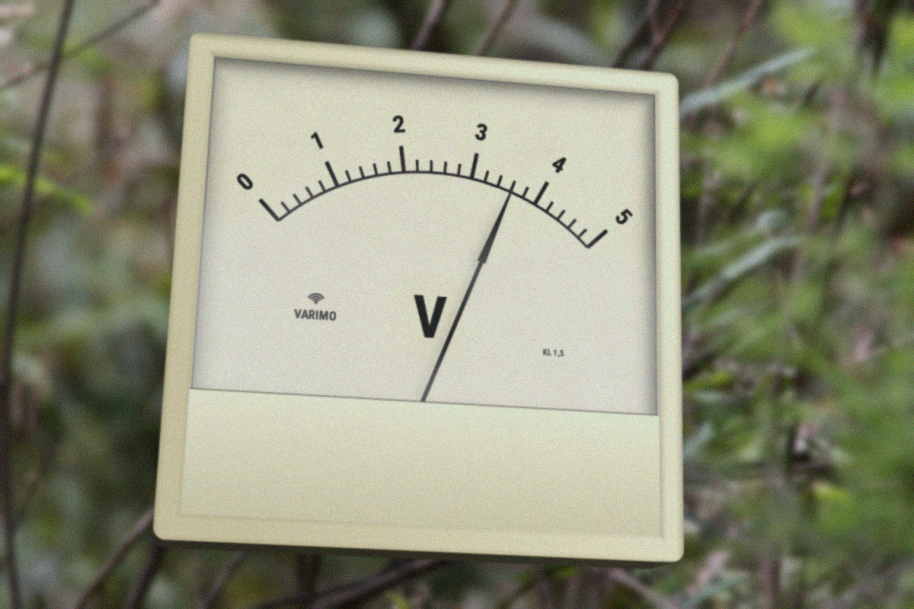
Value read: 3.6,V
